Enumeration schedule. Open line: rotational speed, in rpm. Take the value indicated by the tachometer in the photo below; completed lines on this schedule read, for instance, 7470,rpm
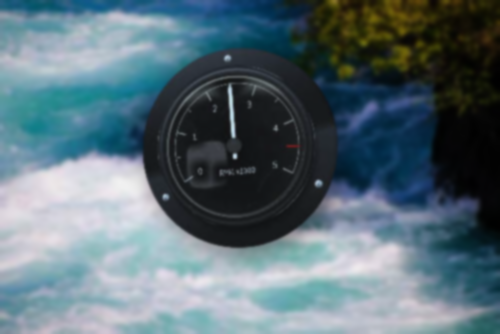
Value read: 2500,rpm
